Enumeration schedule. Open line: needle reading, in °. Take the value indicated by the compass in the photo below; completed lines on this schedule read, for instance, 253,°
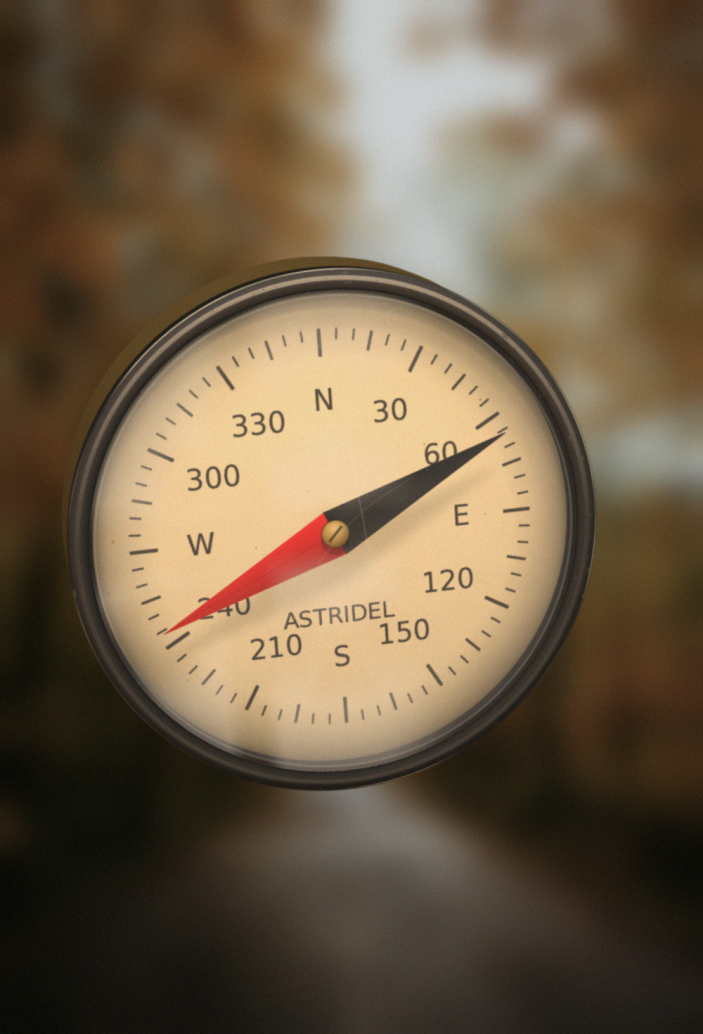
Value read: 245,°
